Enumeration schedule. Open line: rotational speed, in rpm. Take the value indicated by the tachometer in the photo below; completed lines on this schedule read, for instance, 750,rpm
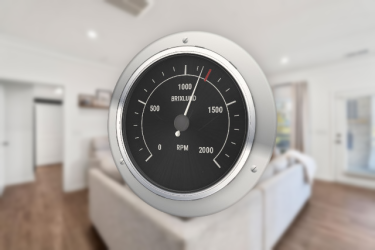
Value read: 1150,rpm
